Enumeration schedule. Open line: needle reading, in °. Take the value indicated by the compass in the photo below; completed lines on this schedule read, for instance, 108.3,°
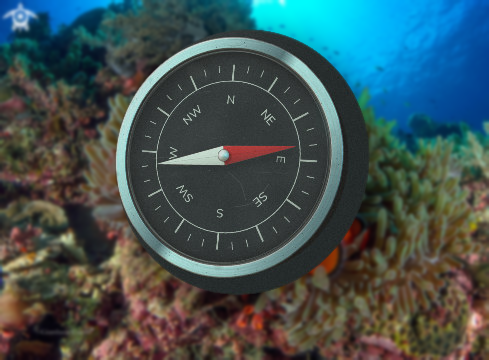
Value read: 80,°
